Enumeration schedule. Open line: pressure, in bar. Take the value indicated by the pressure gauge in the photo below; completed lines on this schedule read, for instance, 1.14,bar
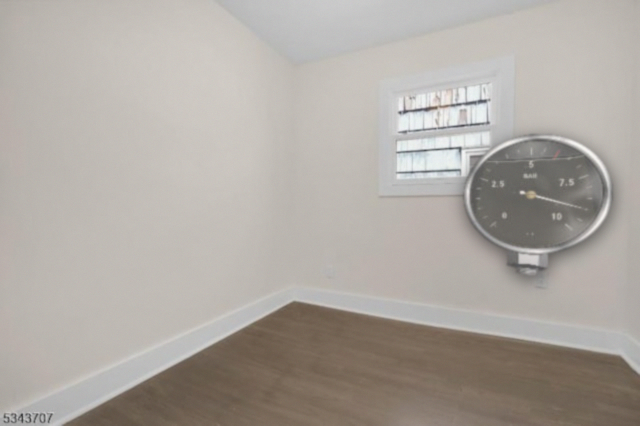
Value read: 9,bar
